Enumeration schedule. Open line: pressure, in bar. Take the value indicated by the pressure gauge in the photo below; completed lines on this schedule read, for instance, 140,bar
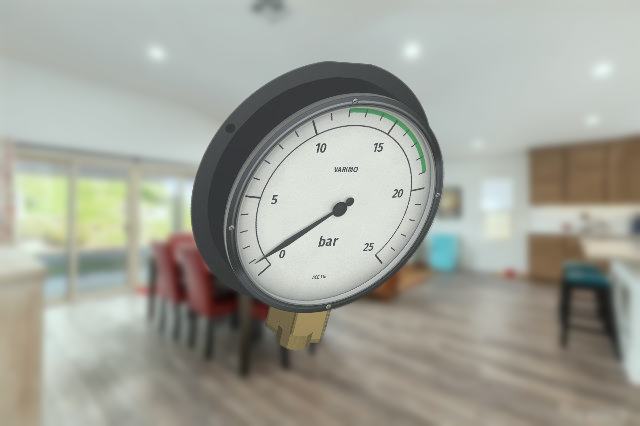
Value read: 1,bar
